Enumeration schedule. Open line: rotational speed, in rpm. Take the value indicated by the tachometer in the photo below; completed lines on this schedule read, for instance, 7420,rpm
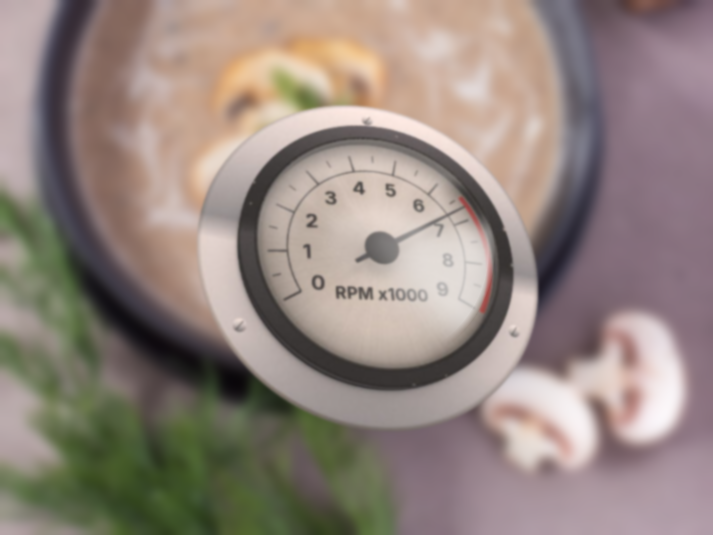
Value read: 6750,rpm
